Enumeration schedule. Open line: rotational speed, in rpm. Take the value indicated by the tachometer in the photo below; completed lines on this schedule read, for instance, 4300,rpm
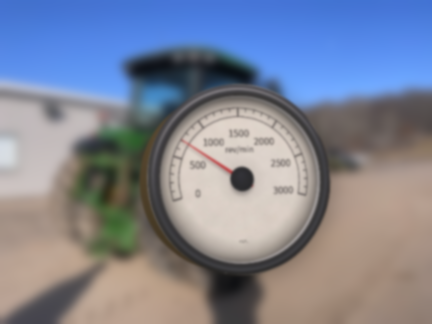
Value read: 700,rpm
